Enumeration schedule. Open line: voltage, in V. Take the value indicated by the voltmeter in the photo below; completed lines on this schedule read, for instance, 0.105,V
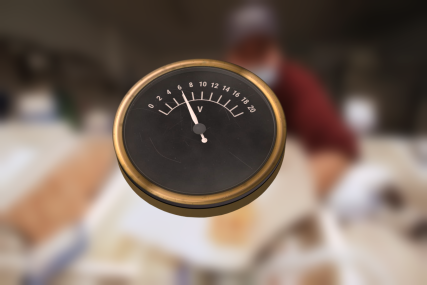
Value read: 6,V
